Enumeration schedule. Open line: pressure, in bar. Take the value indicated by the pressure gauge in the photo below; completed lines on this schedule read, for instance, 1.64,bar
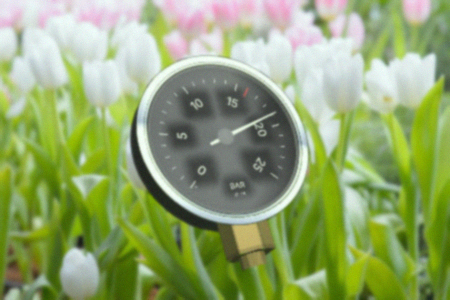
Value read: 19,bar
